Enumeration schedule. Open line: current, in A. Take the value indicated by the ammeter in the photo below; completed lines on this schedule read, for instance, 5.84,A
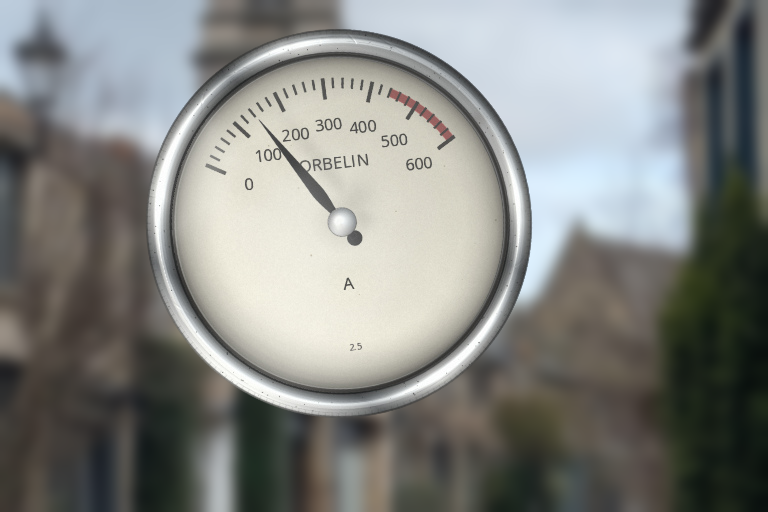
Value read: 140,A
